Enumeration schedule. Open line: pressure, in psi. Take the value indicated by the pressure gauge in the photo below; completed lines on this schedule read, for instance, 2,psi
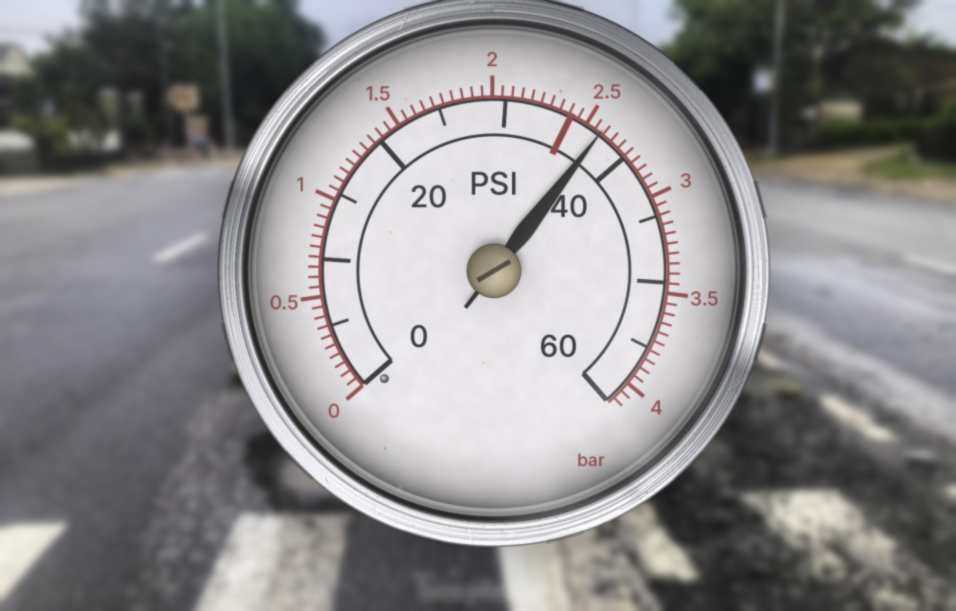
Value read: 37.5,psi
